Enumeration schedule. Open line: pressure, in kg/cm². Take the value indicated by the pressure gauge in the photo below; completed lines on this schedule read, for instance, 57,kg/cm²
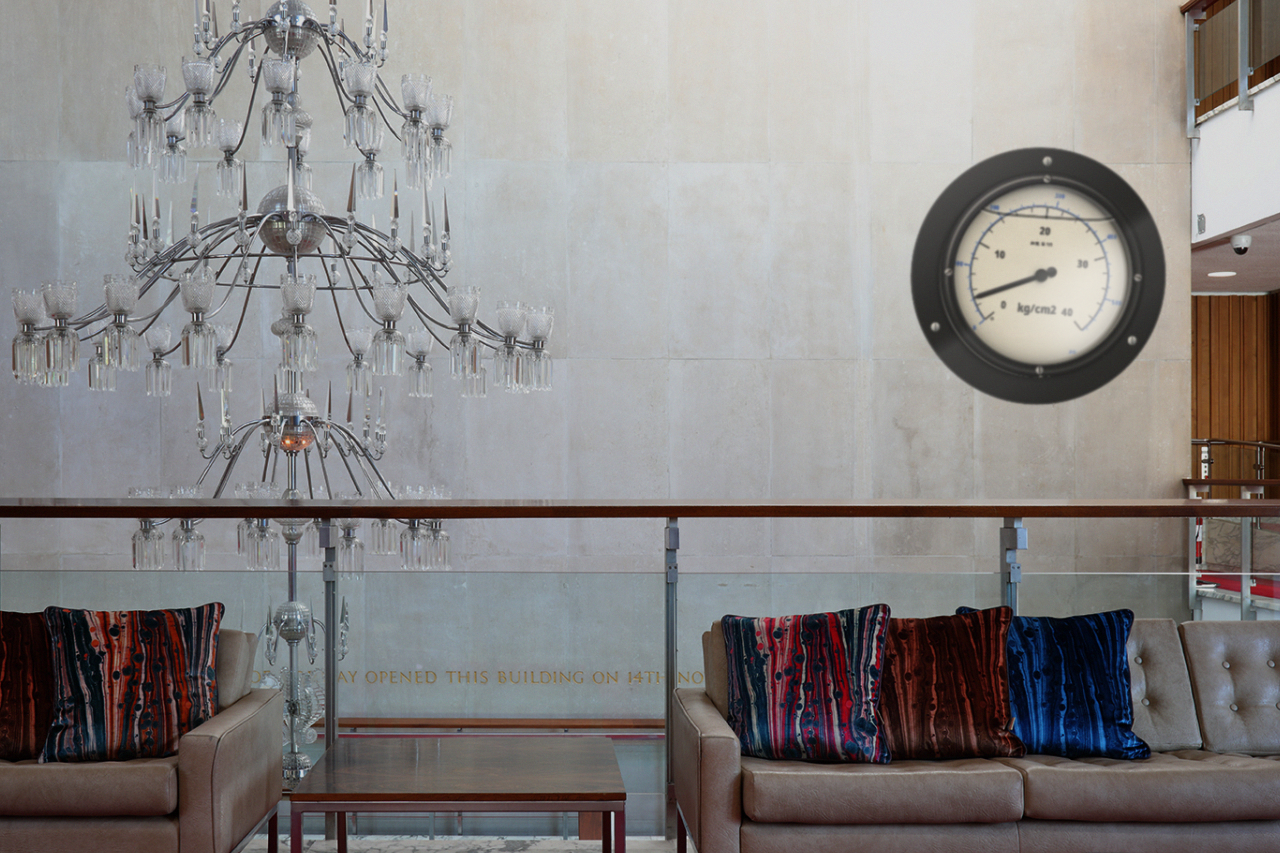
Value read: 3,kg/cm²
